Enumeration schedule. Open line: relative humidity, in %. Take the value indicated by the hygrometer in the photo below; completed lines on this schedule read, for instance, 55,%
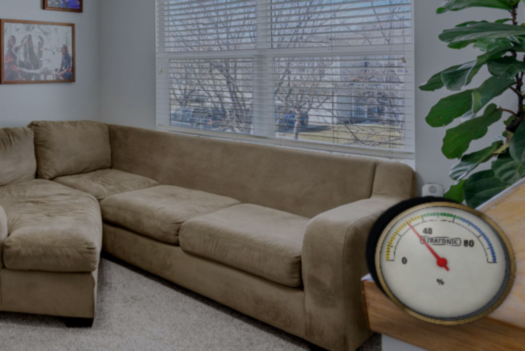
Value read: 30,%
